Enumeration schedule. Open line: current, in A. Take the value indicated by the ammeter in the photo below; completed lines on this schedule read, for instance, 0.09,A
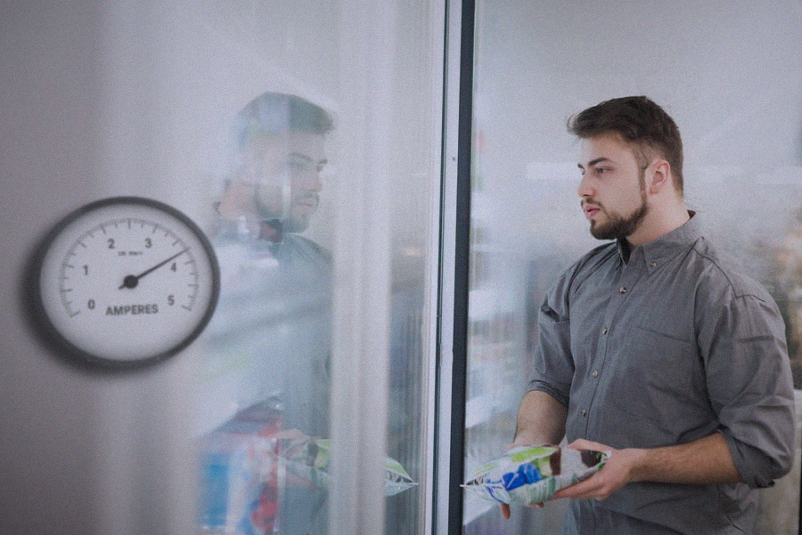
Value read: 3.75,A
